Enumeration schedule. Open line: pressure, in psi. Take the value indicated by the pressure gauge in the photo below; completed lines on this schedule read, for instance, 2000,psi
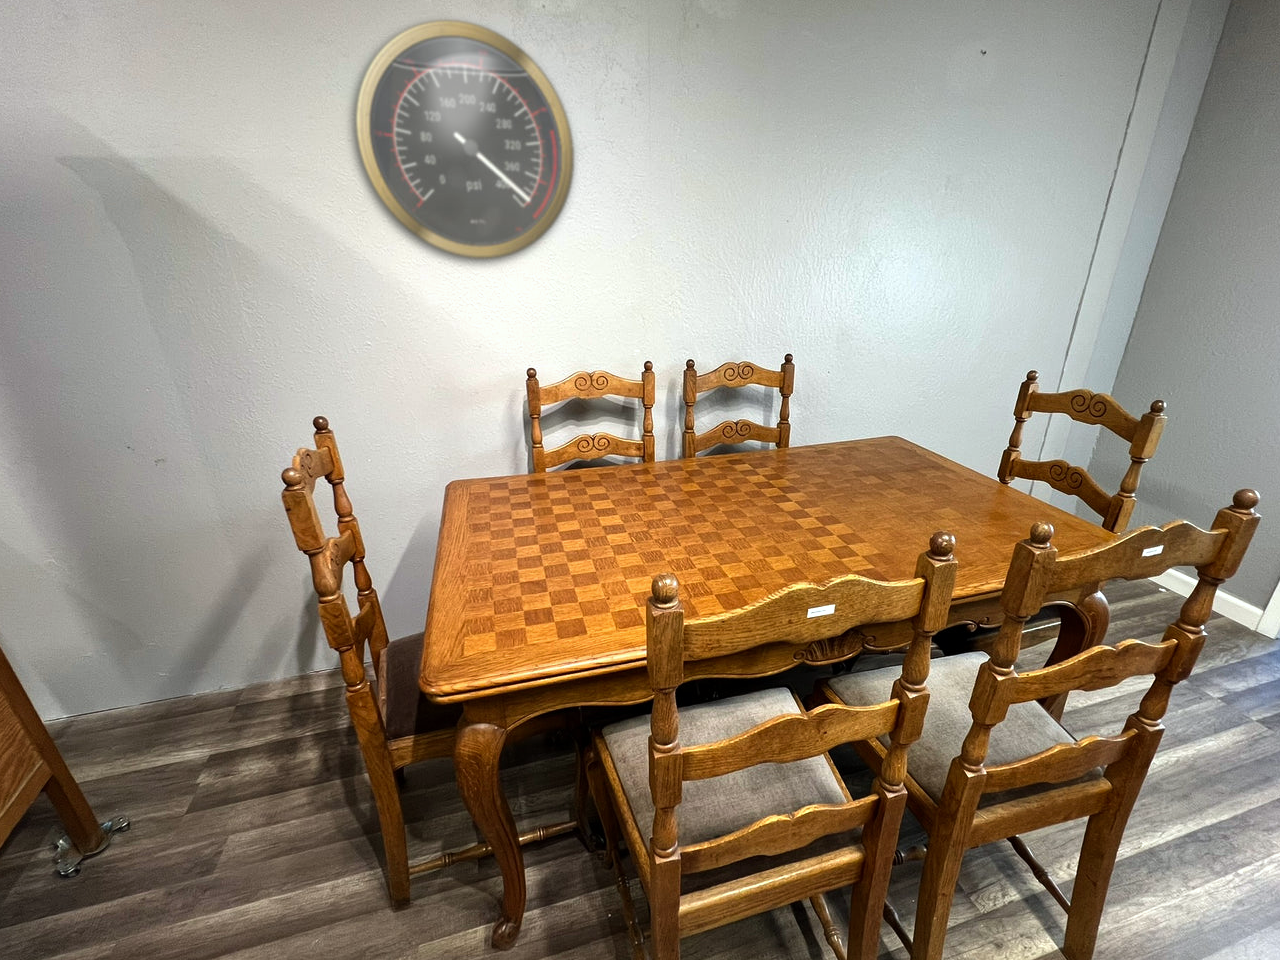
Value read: 390,psi
